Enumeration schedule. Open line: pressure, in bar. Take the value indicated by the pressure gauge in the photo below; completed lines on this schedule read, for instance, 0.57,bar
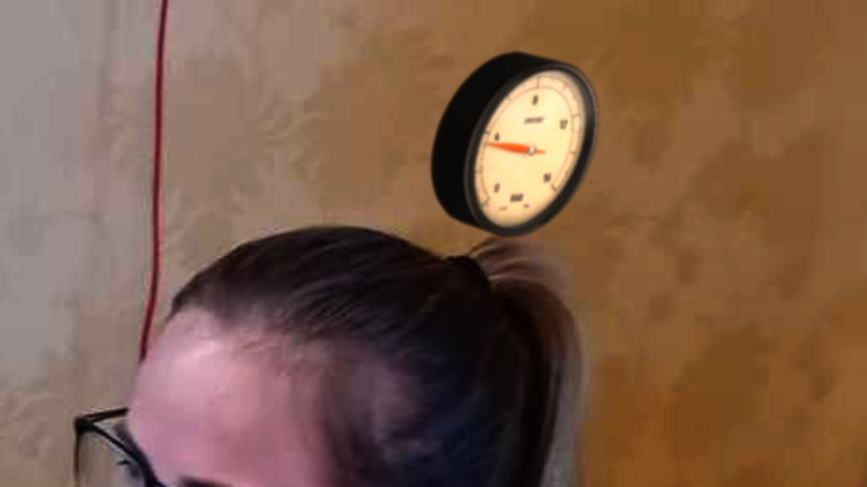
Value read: 3.5,bar
